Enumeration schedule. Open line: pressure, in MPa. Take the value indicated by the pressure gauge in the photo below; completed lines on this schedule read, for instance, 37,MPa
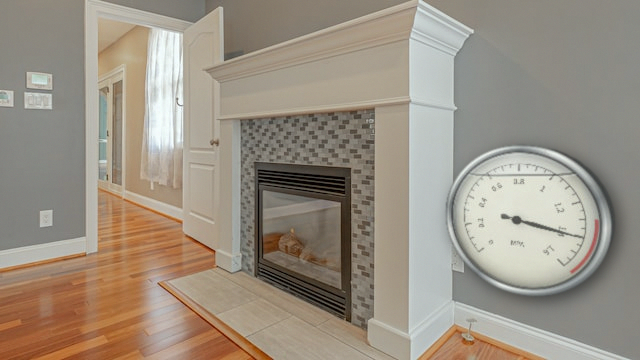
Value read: 1.4,MPa
